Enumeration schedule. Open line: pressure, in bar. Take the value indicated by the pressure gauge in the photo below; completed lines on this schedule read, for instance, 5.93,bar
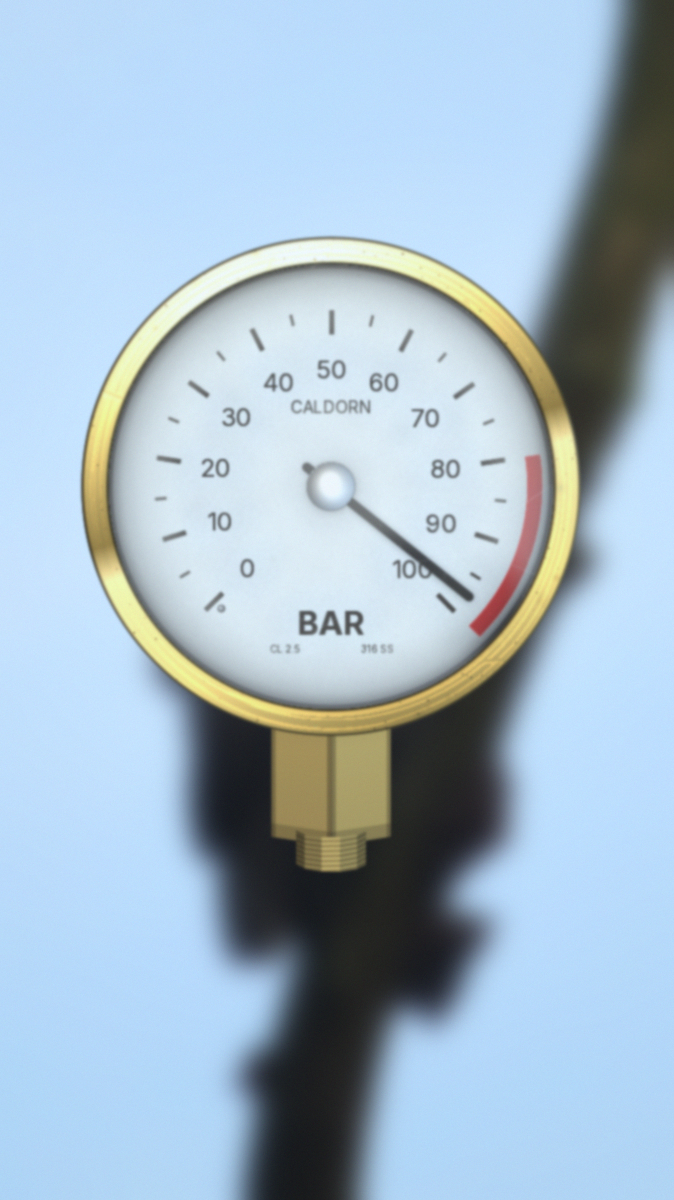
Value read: 97.5,bar
